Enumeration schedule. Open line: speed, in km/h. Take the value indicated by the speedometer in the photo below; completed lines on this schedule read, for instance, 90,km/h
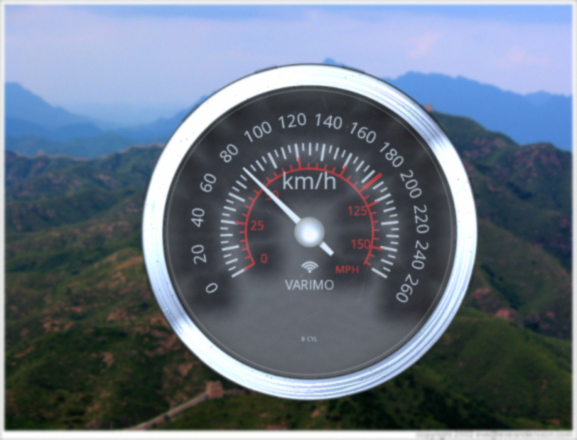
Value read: 80,km/h
